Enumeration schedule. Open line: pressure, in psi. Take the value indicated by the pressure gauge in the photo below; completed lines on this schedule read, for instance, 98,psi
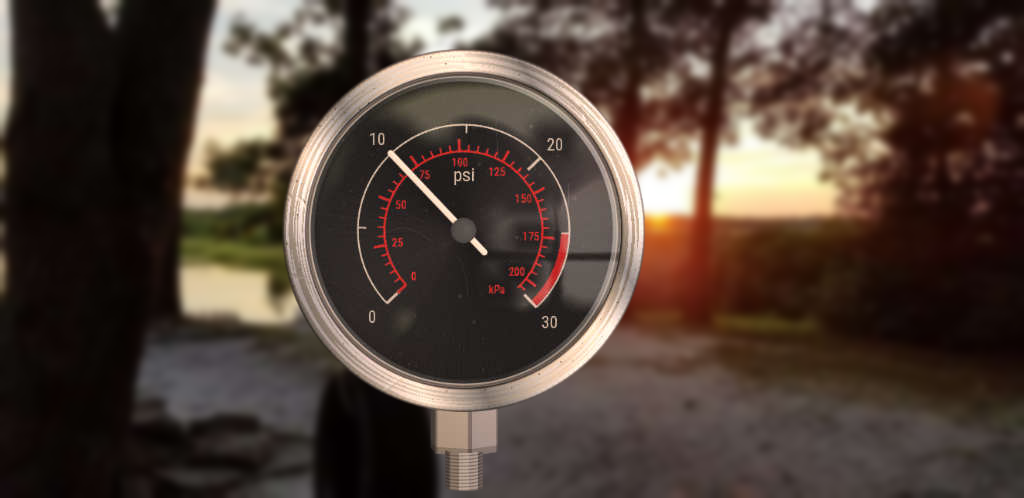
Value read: 10,psi
